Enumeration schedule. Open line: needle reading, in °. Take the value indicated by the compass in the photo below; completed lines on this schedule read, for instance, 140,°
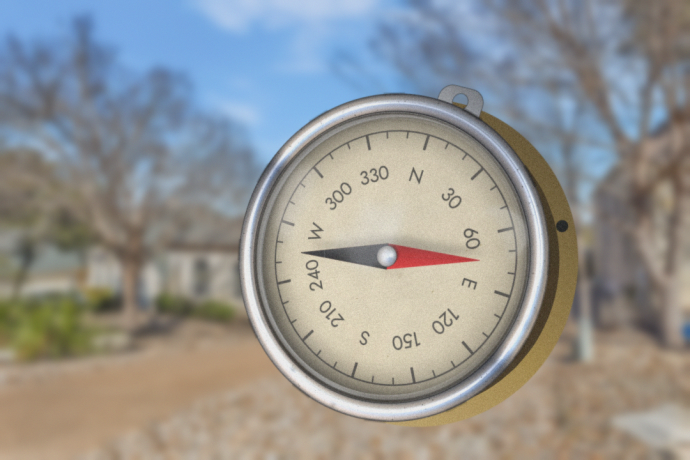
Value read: 75,°
